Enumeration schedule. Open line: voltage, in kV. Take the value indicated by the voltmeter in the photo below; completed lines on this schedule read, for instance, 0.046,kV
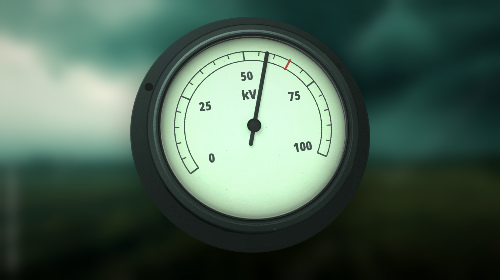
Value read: 57.5,kV
